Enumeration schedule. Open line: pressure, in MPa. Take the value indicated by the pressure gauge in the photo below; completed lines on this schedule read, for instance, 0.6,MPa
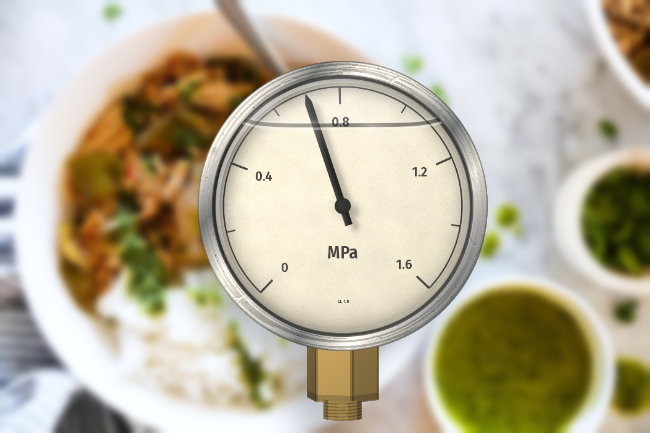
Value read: 0.7,MPa
